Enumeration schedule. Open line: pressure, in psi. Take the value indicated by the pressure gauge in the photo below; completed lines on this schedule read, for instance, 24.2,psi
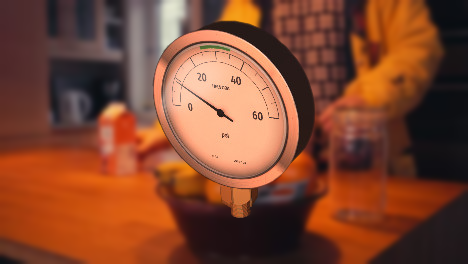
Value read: 10,psi
